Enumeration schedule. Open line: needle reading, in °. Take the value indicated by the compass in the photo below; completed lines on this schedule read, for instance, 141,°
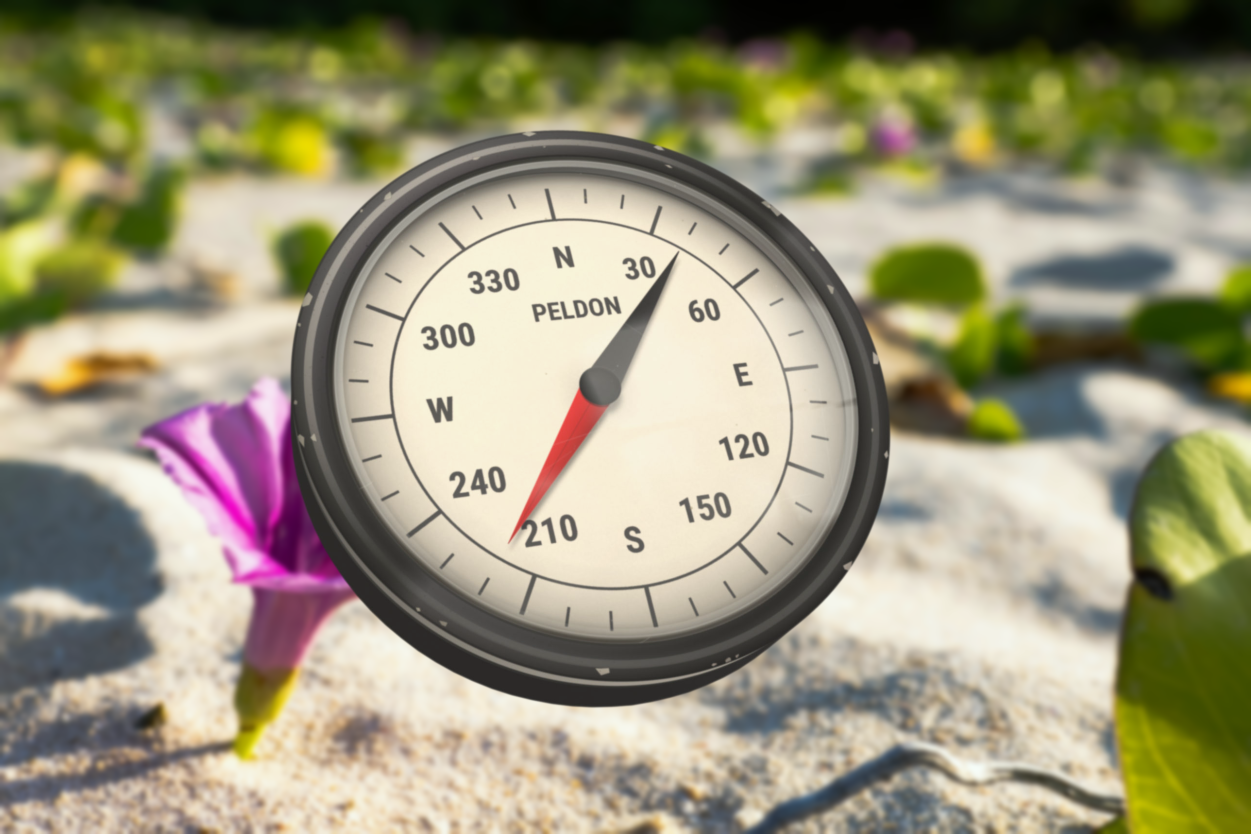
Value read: 220,°
